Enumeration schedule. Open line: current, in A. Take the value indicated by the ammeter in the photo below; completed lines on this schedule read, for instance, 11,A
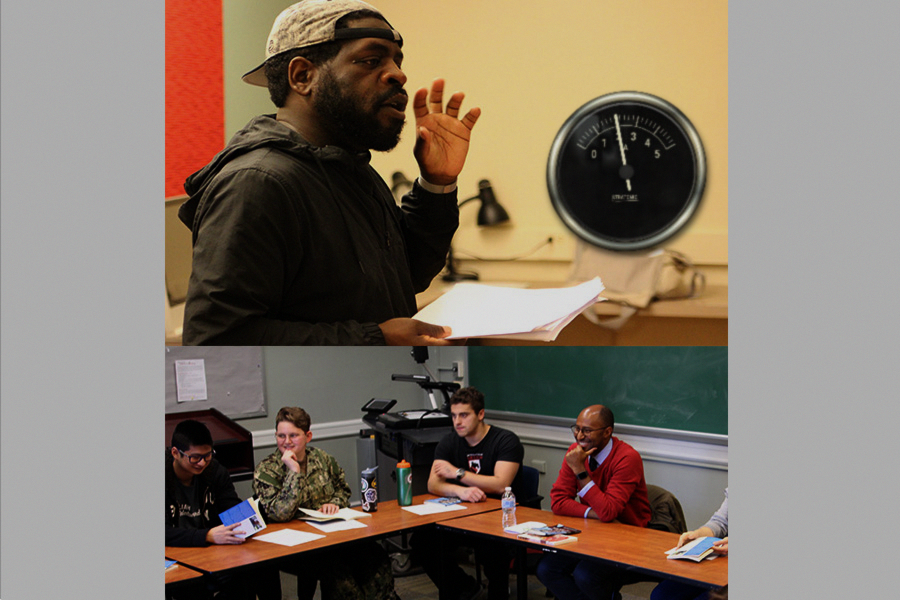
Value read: 2,A
